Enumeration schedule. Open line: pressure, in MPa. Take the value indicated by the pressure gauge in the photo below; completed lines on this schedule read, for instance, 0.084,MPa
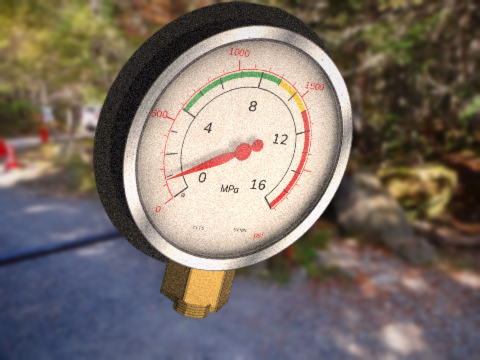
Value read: 1,MPa
